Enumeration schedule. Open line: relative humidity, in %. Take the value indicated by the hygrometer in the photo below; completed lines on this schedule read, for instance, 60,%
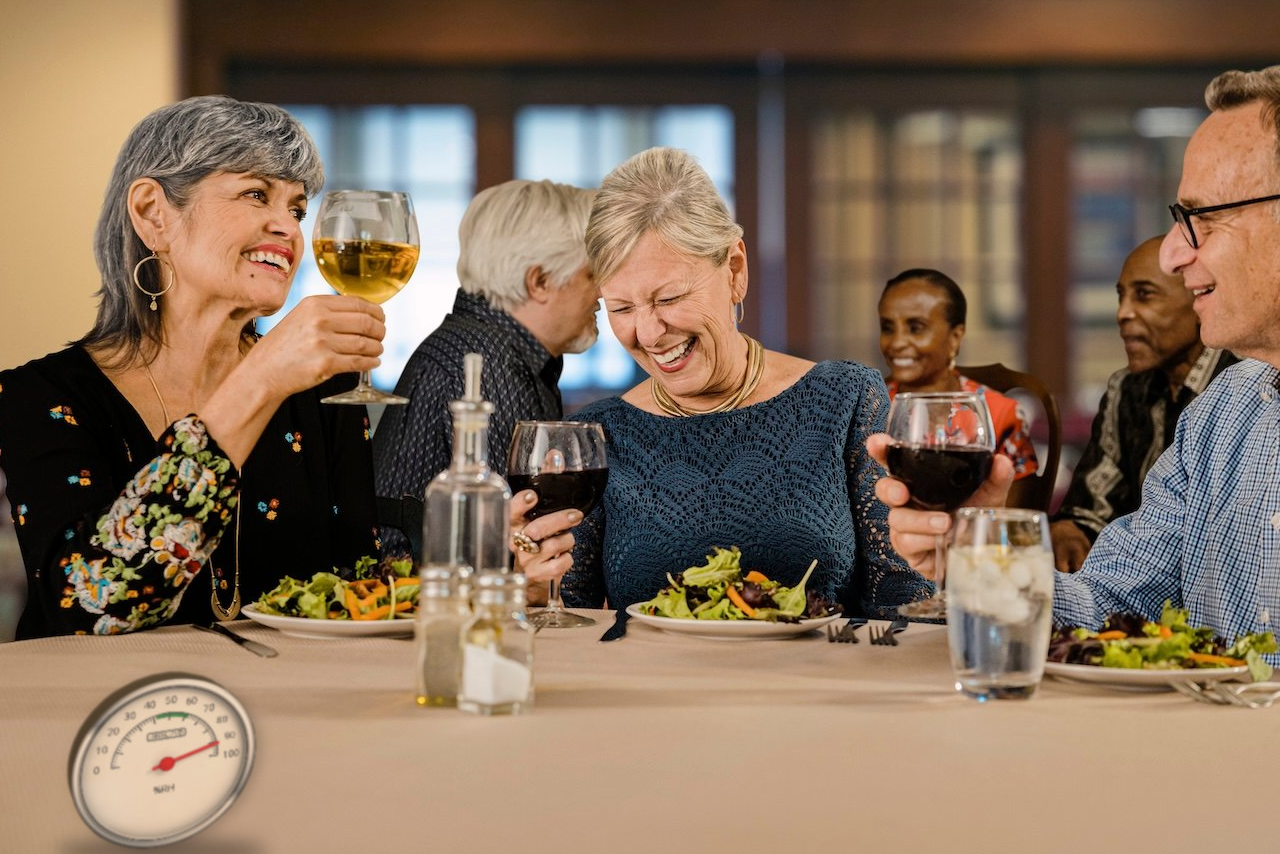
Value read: 90,%
